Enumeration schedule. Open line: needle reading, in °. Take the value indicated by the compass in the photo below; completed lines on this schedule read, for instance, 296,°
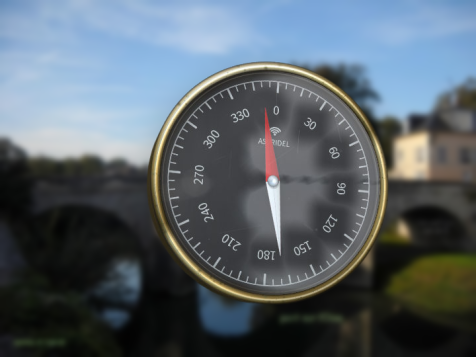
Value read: 350,°
